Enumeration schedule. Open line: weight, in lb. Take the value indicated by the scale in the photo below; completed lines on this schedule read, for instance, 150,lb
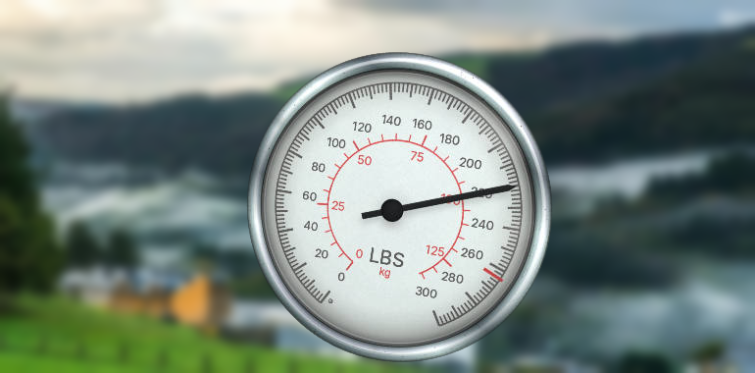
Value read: 220,lb
